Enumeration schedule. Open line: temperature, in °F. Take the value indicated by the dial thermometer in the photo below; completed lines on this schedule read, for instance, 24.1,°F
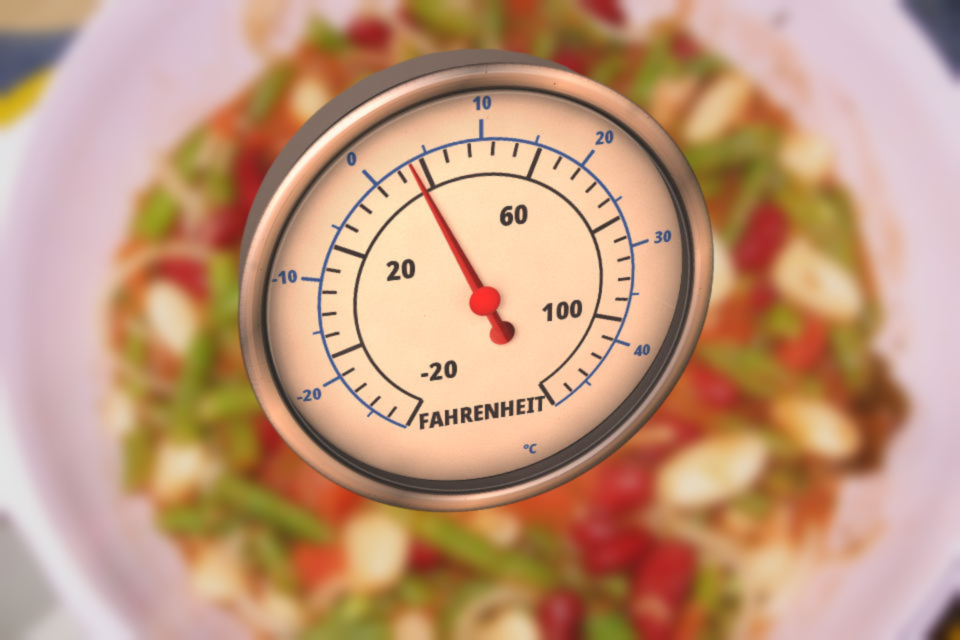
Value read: 38,°F
